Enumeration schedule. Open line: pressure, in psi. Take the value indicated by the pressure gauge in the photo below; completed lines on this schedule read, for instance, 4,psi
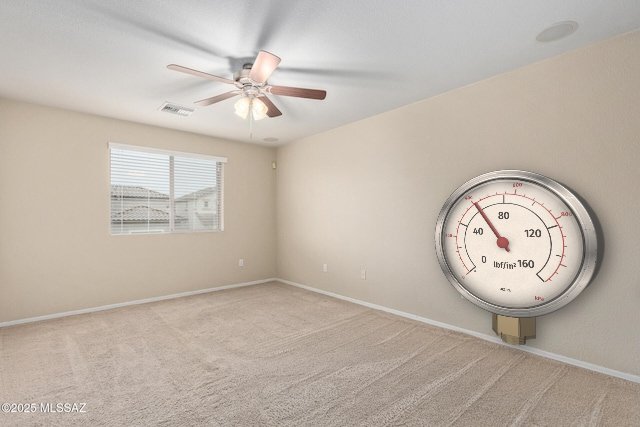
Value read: 60,psi
